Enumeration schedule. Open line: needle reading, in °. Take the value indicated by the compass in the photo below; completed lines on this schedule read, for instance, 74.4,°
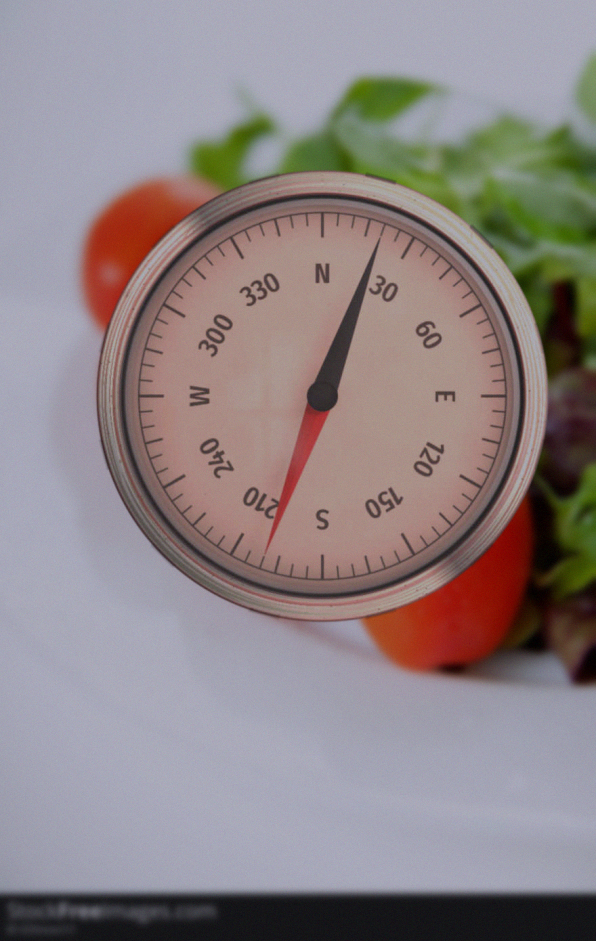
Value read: 200,°
